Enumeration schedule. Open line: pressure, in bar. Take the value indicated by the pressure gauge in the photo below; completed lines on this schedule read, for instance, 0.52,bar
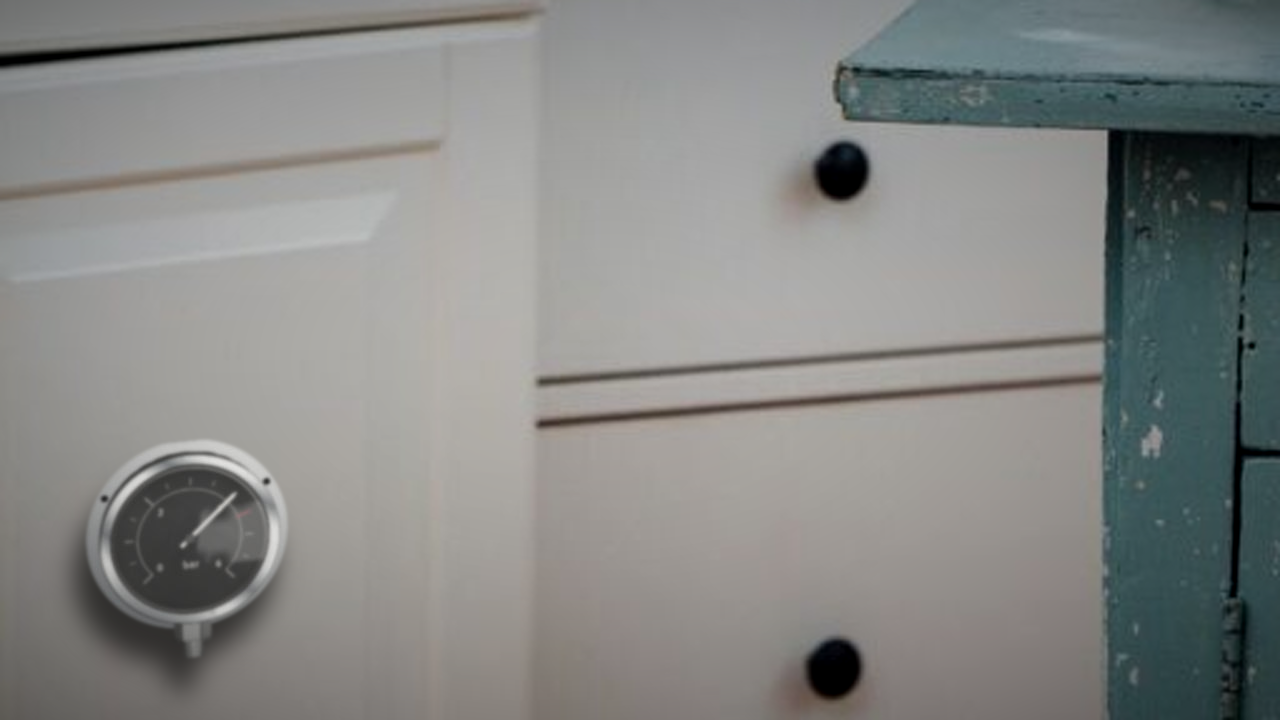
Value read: 4,bar
